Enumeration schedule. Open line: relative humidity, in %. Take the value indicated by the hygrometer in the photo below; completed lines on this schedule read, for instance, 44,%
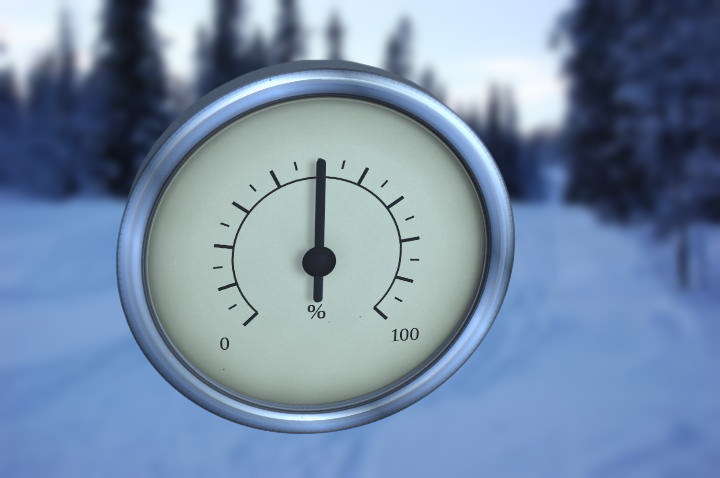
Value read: 50,%
